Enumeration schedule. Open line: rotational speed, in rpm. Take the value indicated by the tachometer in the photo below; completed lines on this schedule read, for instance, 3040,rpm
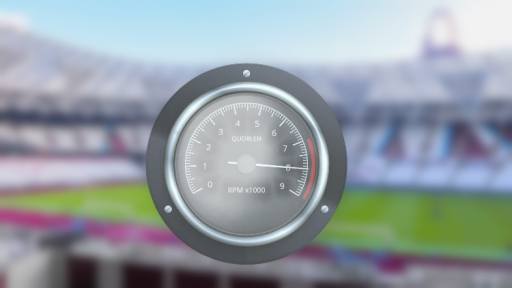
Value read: 8000,rpm
